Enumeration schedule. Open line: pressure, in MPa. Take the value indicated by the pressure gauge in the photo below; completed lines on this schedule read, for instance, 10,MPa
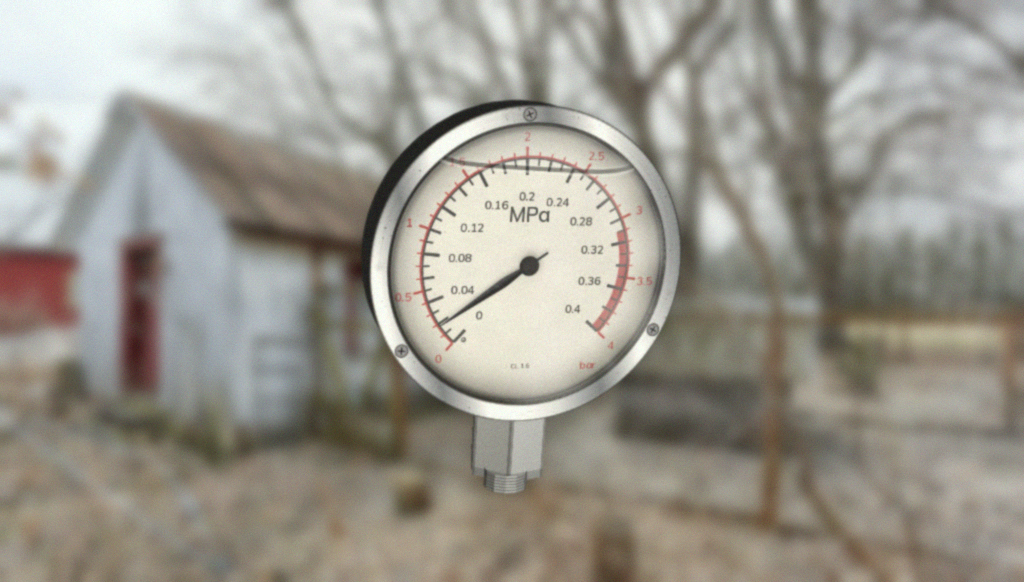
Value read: 0.02,MPa
